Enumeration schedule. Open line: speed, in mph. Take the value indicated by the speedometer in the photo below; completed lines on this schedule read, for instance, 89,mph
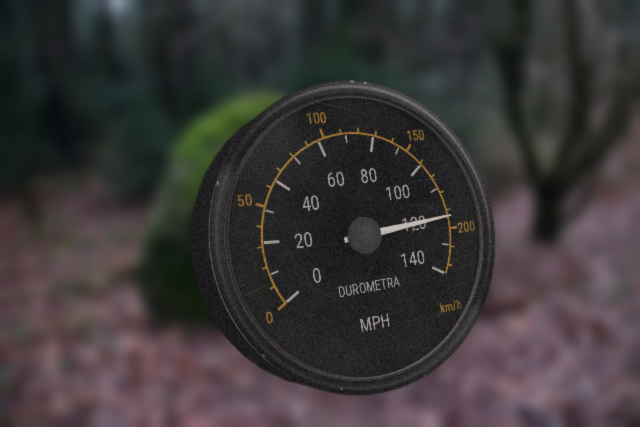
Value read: 120,mph
